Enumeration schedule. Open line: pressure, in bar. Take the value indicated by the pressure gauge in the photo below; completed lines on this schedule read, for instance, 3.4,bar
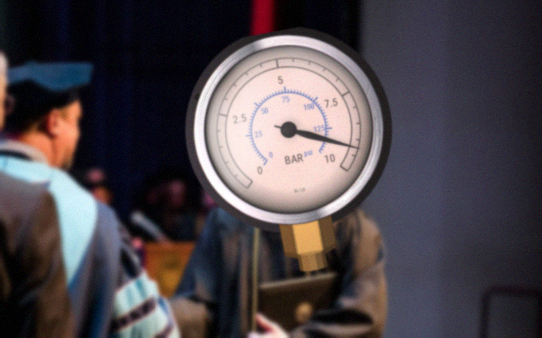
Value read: 9.25,bar
